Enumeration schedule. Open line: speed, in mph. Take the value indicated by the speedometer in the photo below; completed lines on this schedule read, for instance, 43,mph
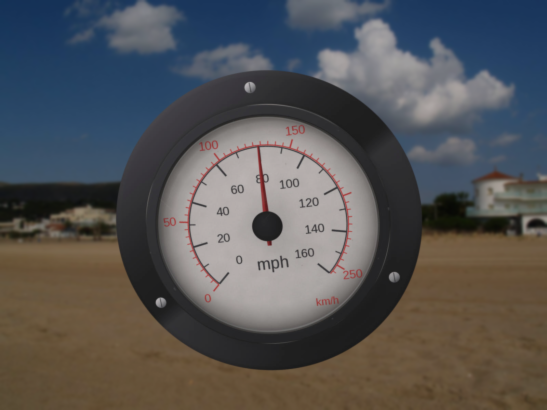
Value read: 80,mph
